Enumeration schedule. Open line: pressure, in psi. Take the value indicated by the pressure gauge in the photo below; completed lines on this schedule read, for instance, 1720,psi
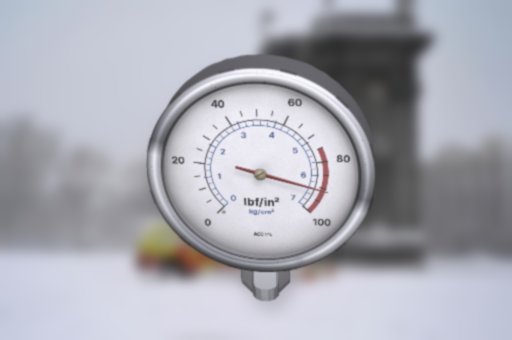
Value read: 90,psi
